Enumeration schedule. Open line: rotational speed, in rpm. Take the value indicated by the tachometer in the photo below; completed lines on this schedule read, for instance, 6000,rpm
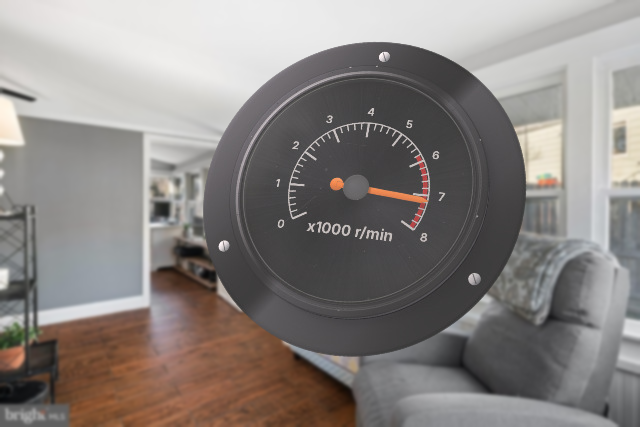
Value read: 7200,rpm
